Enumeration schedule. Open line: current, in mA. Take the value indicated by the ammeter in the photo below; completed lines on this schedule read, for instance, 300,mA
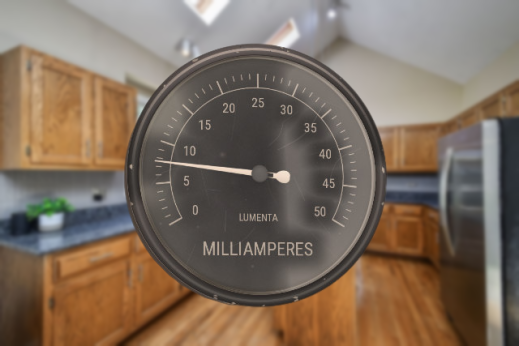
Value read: 7.5,mA
